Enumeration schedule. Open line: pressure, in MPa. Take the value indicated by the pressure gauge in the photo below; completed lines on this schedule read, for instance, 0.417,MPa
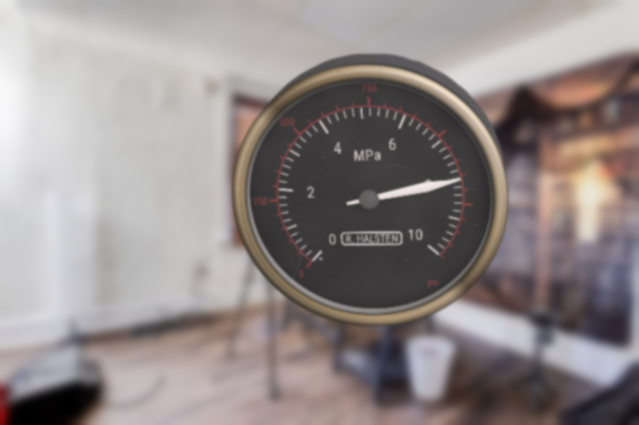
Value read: 8,MPa
